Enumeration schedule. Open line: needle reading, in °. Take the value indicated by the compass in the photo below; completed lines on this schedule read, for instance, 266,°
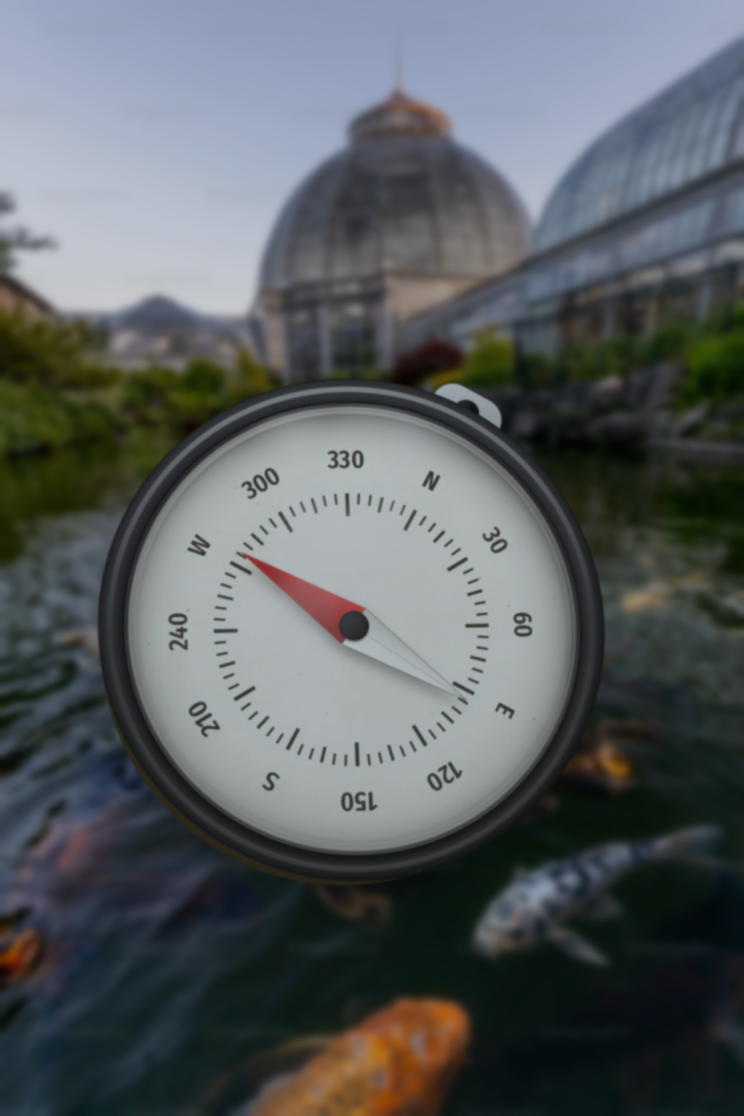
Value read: 275,°
